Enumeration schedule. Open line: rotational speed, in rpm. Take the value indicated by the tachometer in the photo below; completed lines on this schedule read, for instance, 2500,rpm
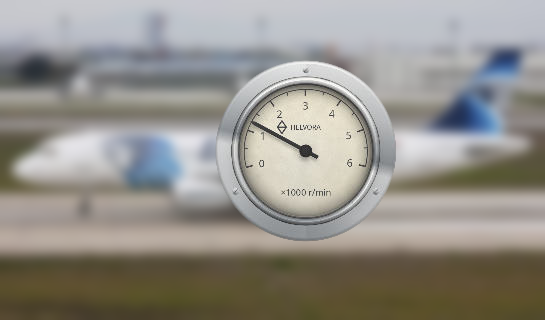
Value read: 1250,rpm
